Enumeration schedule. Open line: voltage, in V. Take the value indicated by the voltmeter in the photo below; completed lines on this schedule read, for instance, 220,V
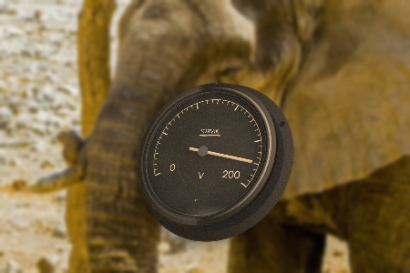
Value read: 180,V
